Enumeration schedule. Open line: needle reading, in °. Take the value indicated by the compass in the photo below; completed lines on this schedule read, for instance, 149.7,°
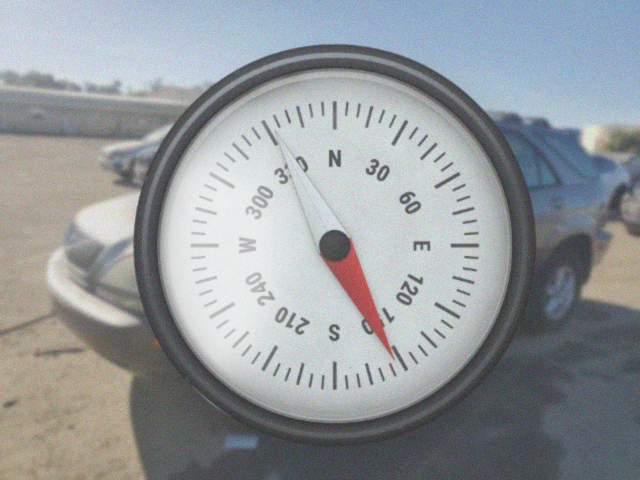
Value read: 152.5,°
